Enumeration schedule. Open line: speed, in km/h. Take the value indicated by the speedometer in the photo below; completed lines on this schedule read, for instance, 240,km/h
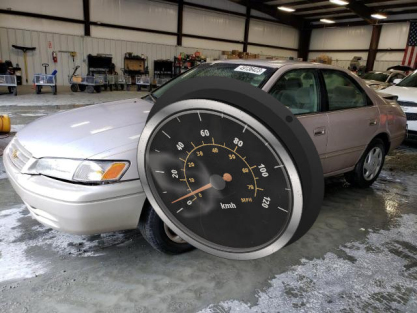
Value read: 5,km/h
